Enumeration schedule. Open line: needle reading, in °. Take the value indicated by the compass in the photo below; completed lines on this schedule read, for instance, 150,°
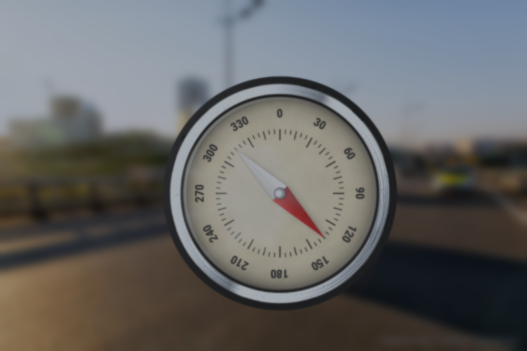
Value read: 135,°
